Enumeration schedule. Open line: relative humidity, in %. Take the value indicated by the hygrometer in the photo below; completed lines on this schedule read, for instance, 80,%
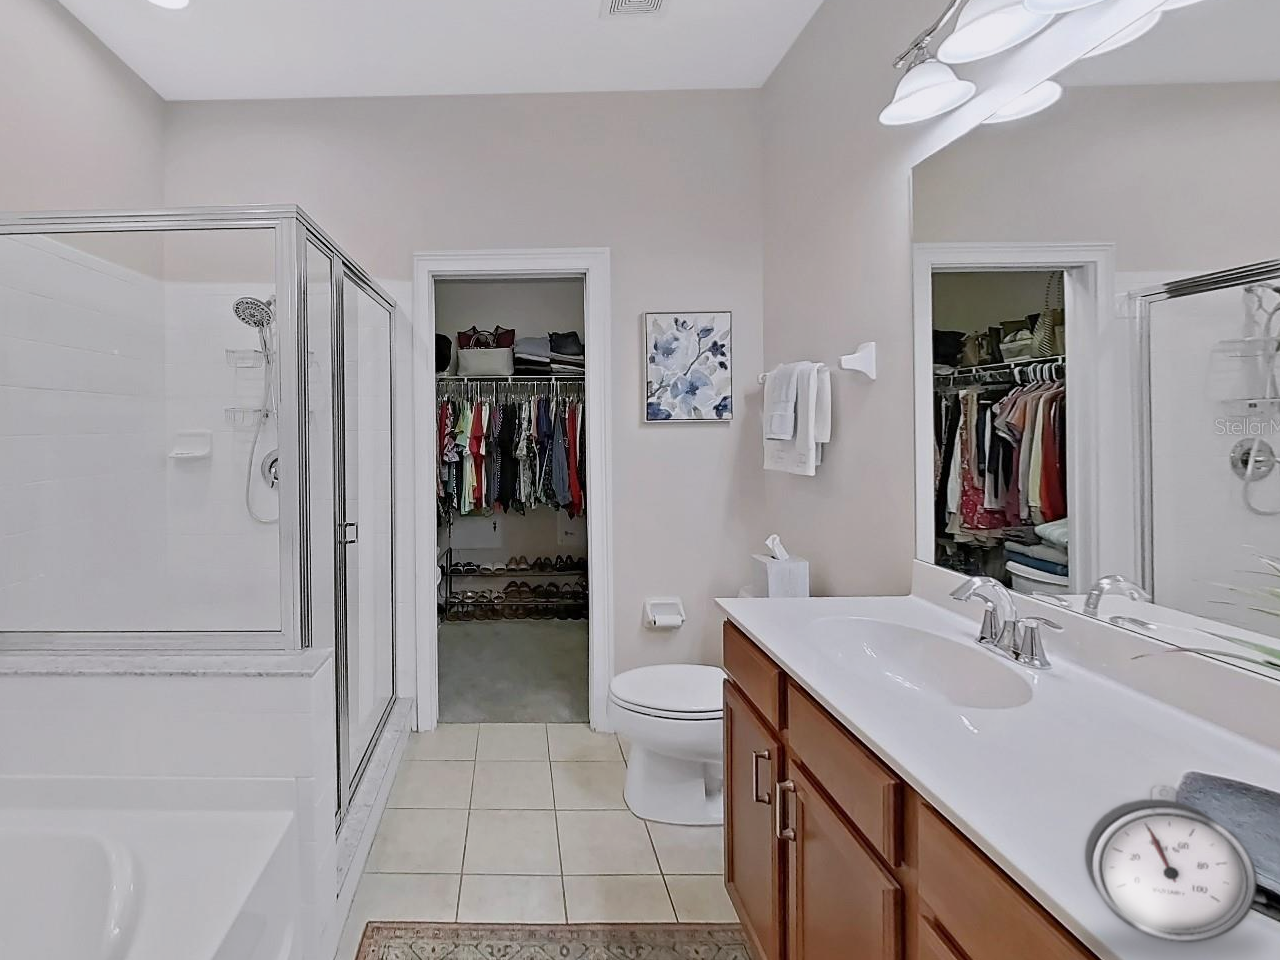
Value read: 40,%
